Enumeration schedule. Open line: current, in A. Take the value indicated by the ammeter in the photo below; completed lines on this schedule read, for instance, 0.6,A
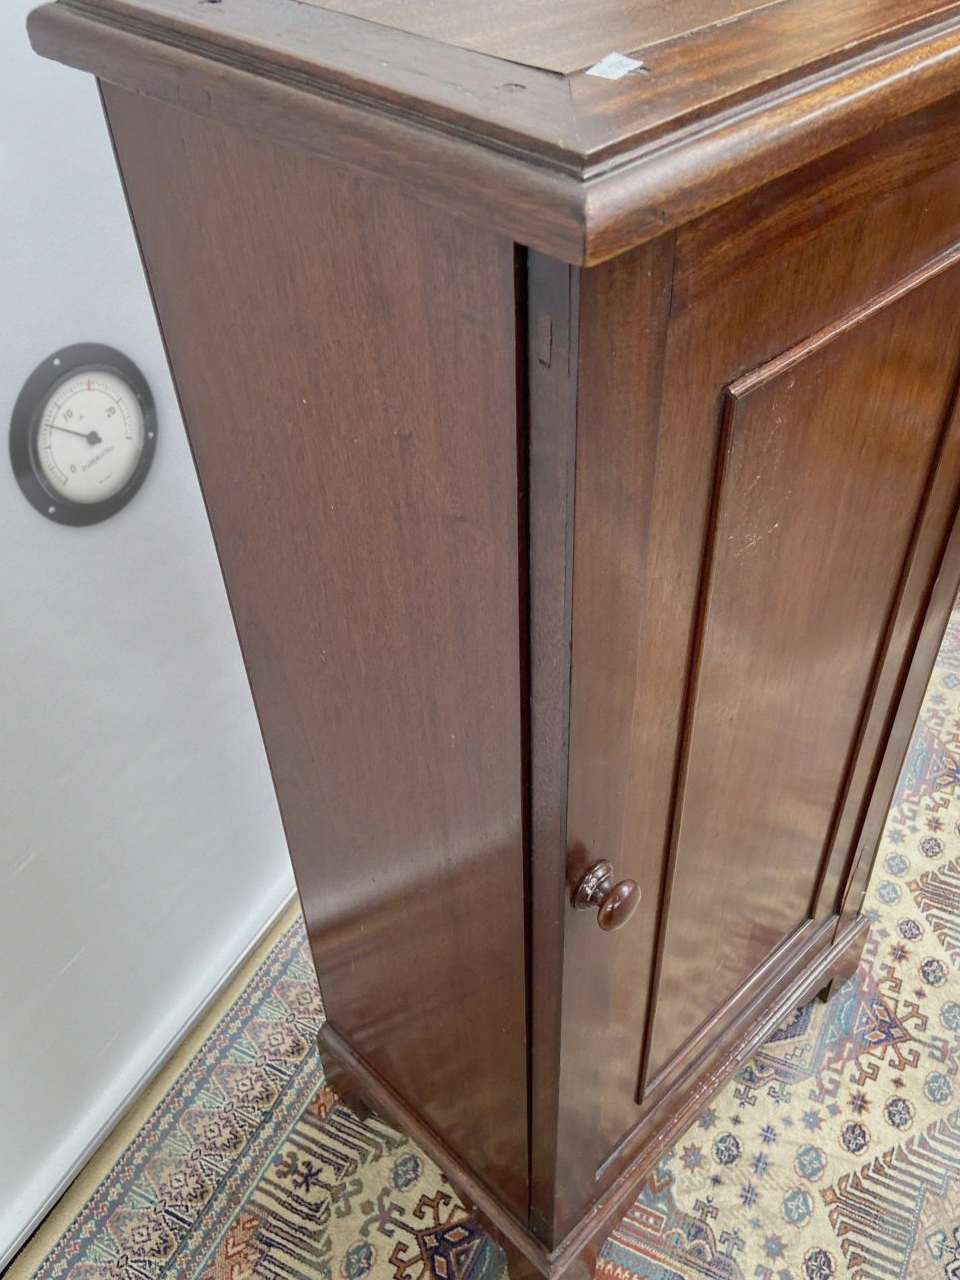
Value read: 7.5,A
